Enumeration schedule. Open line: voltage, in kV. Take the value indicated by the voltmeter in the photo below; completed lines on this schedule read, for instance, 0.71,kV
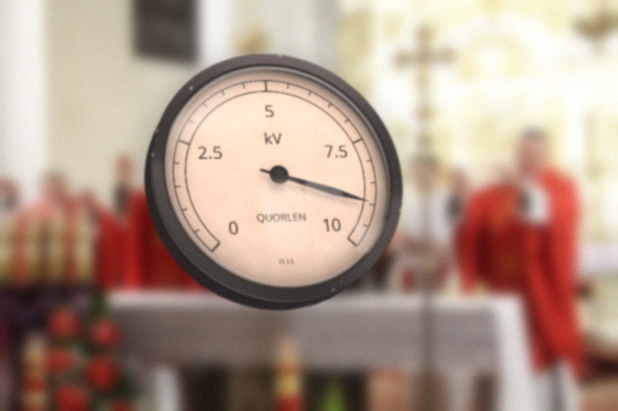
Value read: 9,kV
